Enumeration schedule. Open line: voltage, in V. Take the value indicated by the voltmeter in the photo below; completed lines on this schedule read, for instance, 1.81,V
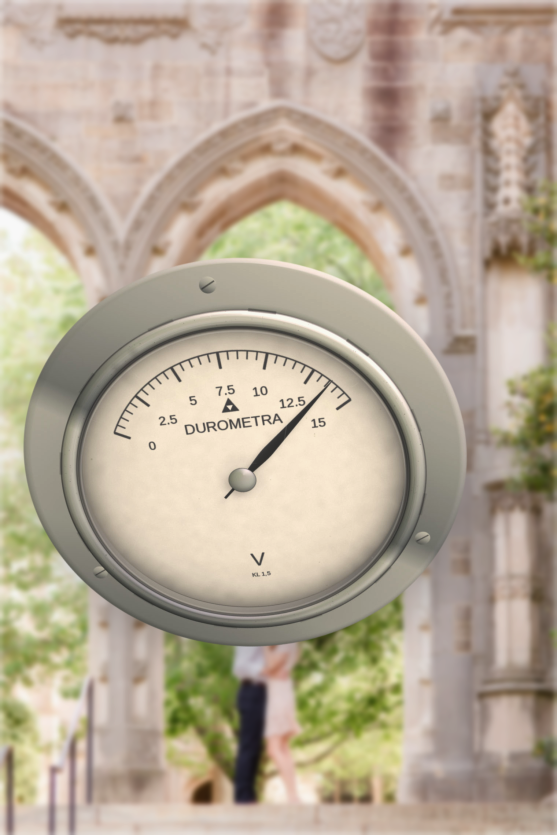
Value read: 13.5,V
